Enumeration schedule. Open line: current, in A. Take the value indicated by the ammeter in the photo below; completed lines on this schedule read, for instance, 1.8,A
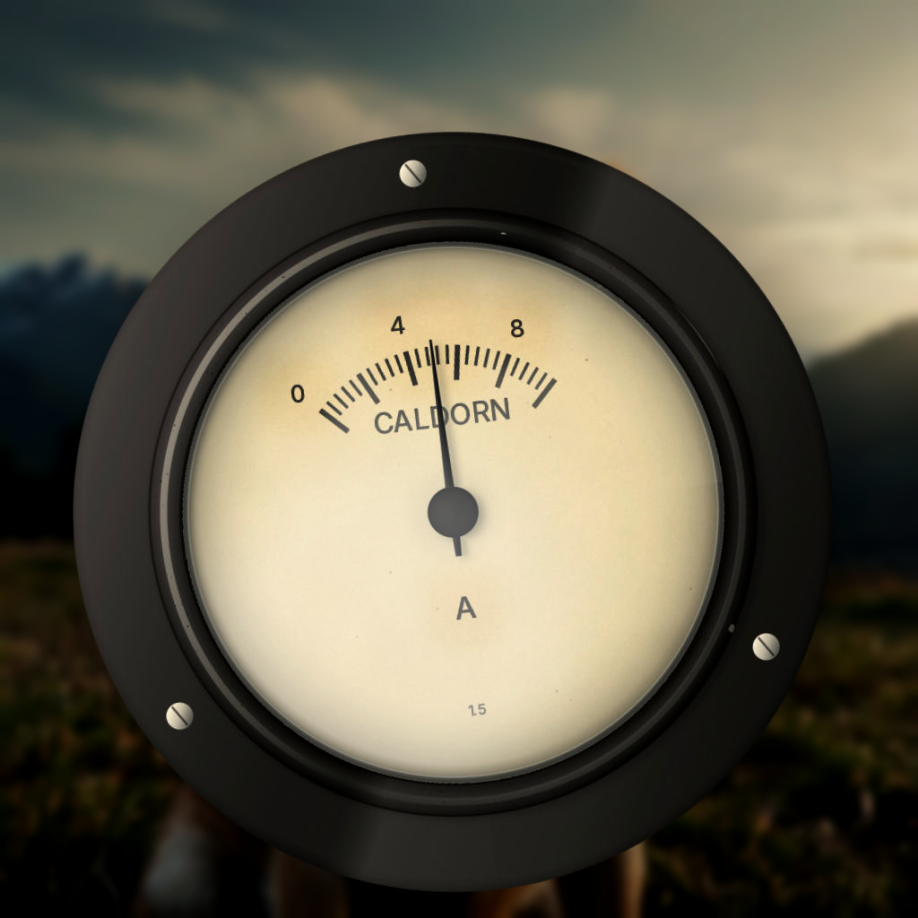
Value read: 5,A
